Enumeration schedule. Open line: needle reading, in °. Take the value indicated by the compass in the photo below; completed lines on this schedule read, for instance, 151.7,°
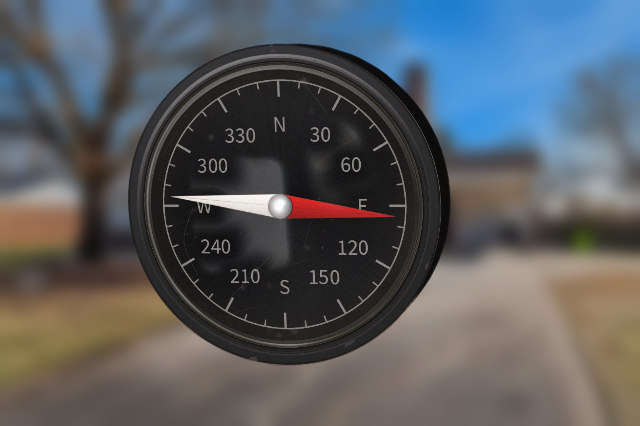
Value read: 95,°
